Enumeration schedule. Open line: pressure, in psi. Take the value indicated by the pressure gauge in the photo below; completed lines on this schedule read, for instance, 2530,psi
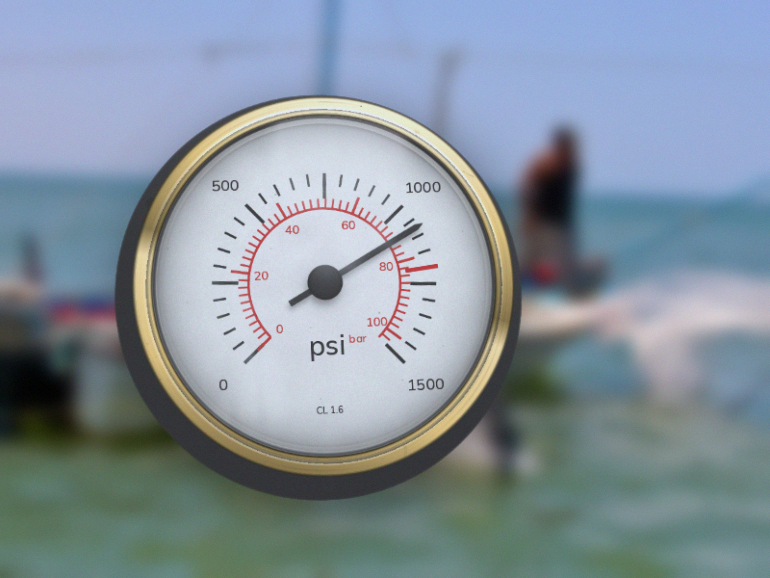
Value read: 1075,psi
